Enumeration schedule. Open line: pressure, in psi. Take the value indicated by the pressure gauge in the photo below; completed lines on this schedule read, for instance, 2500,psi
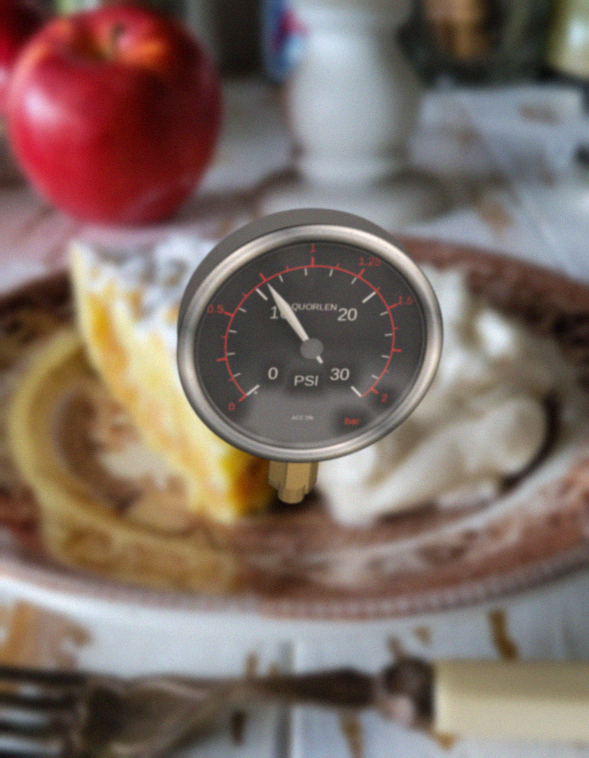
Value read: 11,psi
